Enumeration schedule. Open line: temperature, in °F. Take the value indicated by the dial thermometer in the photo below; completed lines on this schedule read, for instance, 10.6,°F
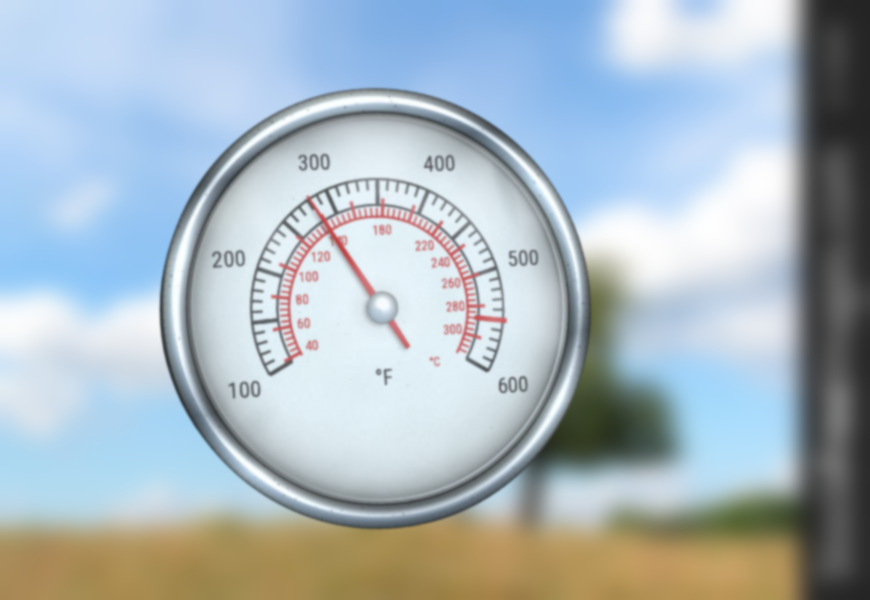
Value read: 280,°F
